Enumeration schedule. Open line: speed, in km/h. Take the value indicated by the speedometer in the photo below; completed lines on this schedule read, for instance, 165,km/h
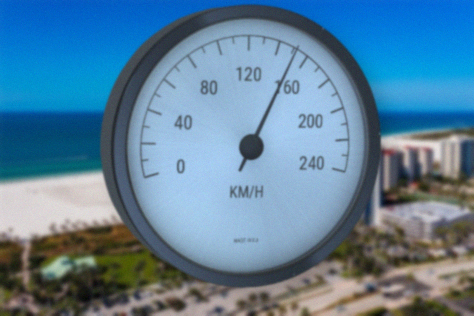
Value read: 150,km/h
